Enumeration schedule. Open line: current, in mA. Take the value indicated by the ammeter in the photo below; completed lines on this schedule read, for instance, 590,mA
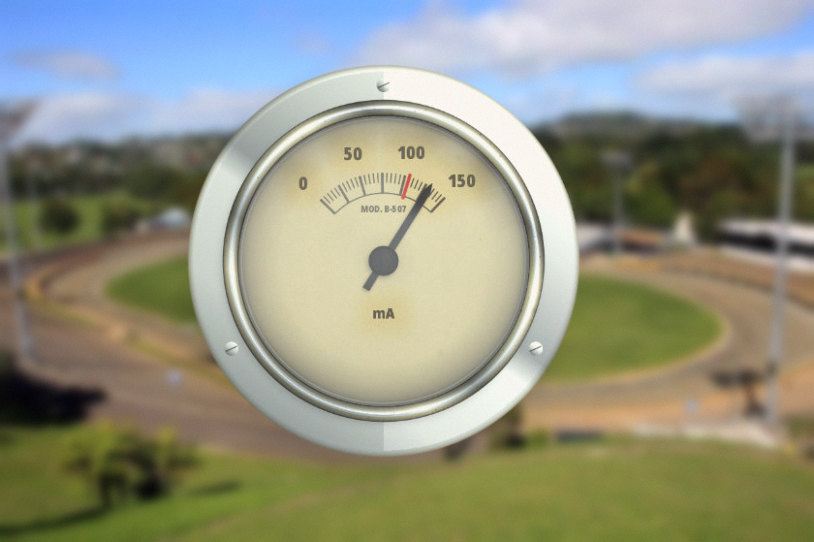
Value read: 130,mA
